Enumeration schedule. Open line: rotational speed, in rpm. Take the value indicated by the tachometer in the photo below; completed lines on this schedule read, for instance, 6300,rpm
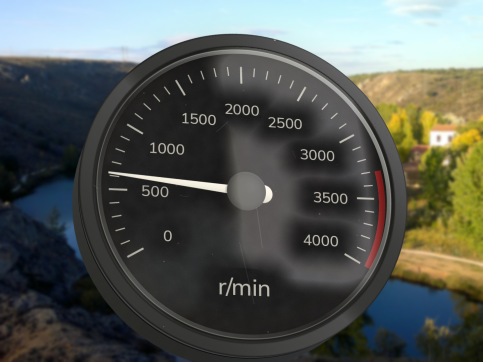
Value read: 600,rpm
